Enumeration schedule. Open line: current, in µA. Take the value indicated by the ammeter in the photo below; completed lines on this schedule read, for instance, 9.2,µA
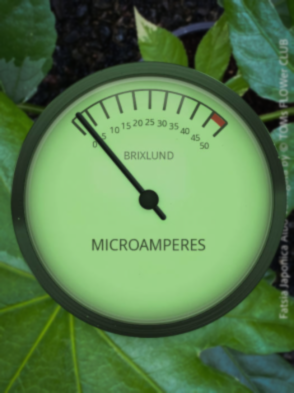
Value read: 2.5,µA
